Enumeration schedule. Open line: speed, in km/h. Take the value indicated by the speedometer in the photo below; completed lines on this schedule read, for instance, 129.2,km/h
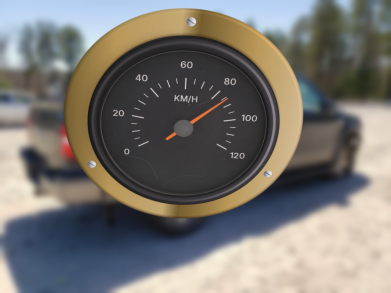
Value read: 85,km/h
